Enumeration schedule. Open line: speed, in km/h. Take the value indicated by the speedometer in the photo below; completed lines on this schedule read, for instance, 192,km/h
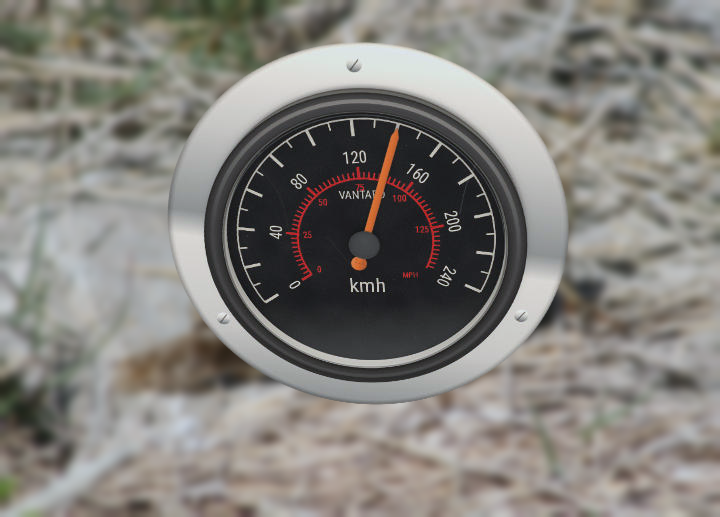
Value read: 140,km/h
